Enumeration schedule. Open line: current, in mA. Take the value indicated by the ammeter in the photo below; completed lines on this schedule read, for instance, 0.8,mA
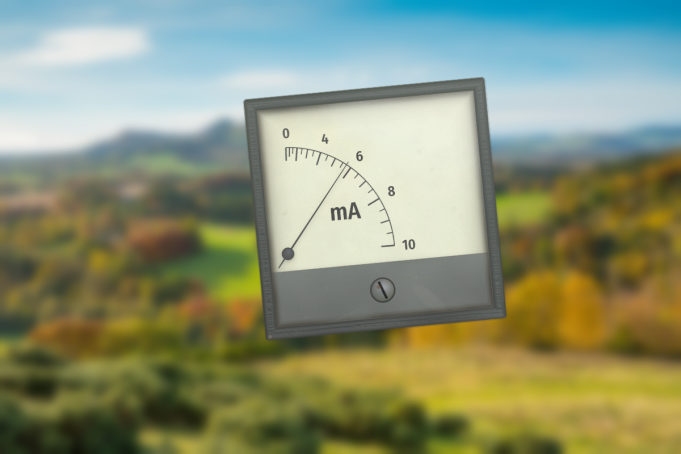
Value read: 5.75,mA
